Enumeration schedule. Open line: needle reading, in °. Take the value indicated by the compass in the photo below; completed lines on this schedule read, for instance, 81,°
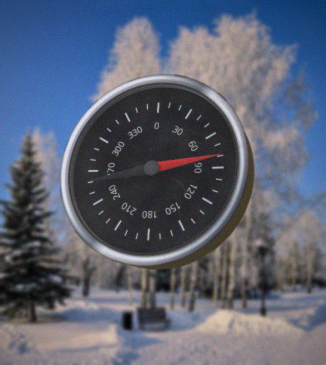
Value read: 80,°
